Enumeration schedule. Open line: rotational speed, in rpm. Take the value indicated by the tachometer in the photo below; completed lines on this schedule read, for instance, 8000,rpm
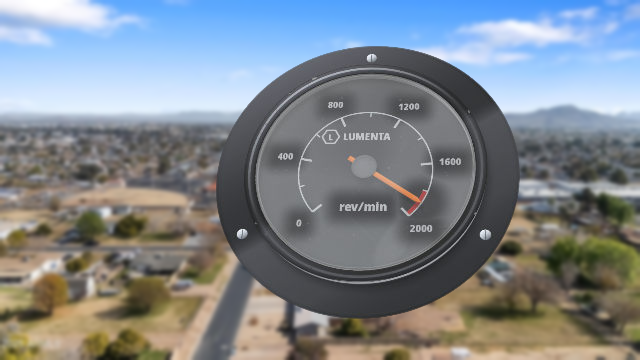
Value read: 1900,rpm
